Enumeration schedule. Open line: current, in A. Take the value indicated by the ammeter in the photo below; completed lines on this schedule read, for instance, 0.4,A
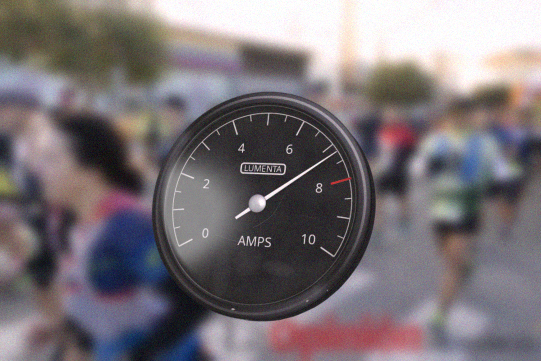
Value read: 7.25,A
